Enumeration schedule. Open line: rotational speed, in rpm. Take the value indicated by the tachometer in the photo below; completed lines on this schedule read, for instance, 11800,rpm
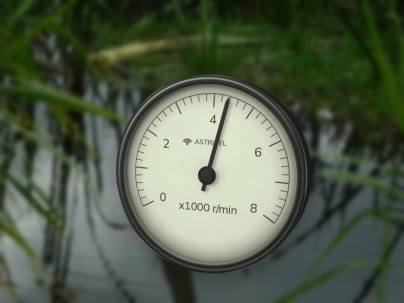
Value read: 4400,rpm
